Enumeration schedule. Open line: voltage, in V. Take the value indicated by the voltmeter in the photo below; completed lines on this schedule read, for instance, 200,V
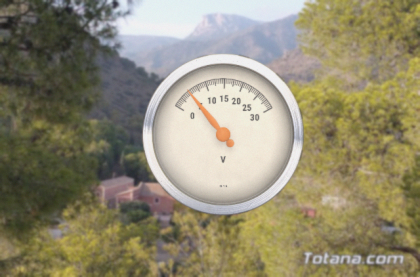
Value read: 5,V
